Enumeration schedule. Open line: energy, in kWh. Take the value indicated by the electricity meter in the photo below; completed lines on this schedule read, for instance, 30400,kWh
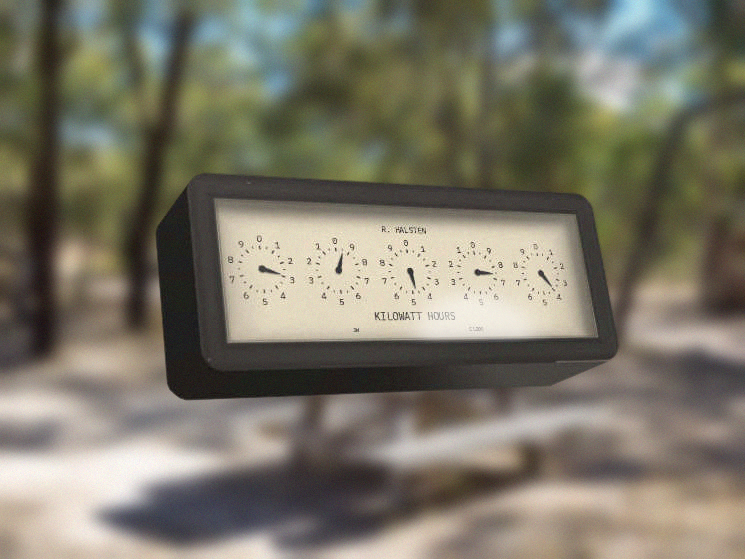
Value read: 29474,kWh
